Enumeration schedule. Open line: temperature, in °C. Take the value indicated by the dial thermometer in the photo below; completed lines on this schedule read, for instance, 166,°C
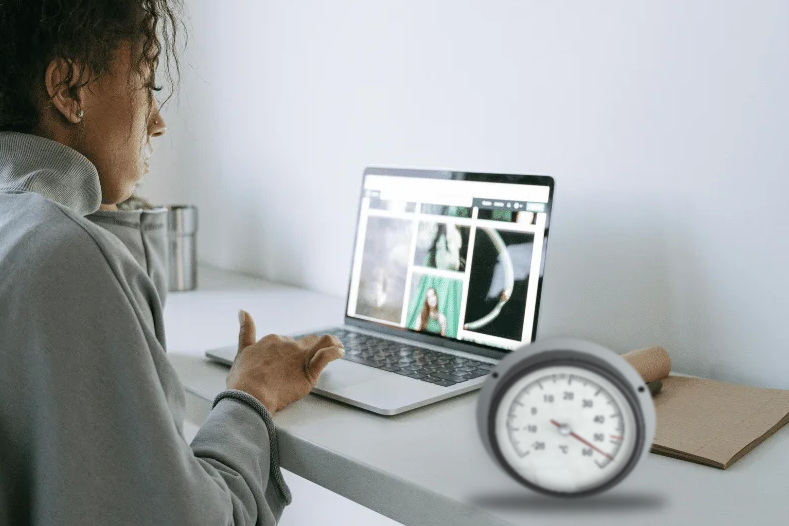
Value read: 55,°C
